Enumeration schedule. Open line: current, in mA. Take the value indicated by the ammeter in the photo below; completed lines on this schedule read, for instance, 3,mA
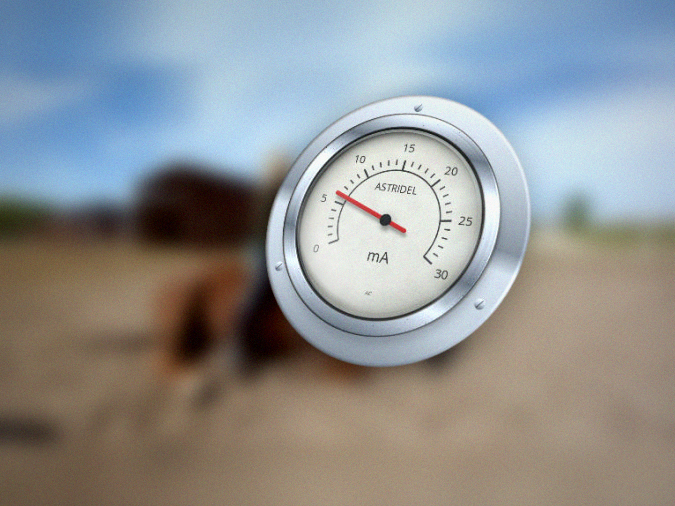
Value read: 6,mA
